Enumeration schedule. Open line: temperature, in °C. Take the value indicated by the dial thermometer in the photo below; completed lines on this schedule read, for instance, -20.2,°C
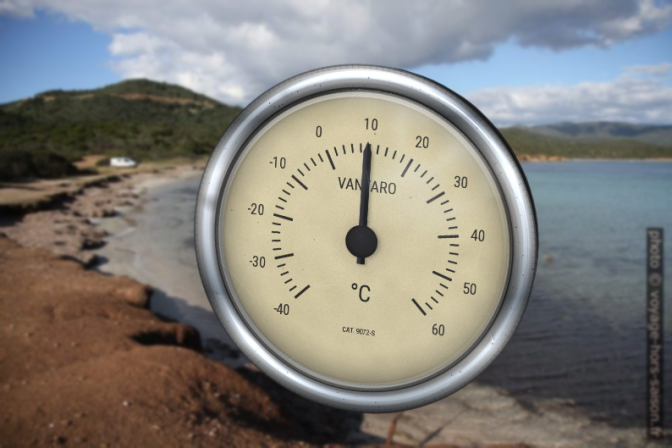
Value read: 10,°C
